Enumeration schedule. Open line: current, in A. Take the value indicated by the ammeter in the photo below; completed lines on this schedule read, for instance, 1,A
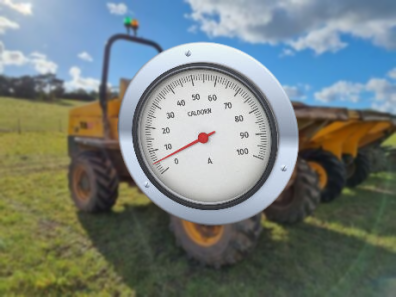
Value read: 5,A
